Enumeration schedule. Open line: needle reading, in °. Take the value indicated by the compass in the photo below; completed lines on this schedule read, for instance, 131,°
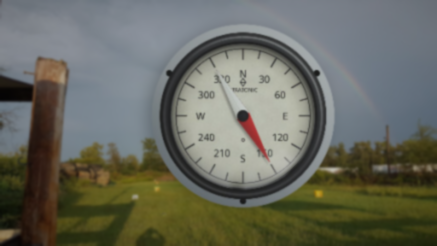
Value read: 150,°
